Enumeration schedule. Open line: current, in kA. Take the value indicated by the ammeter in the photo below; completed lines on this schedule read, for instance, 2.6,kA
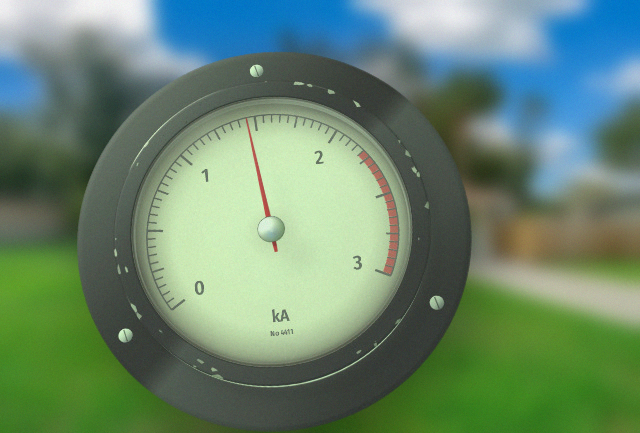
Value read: 1.45,kA
